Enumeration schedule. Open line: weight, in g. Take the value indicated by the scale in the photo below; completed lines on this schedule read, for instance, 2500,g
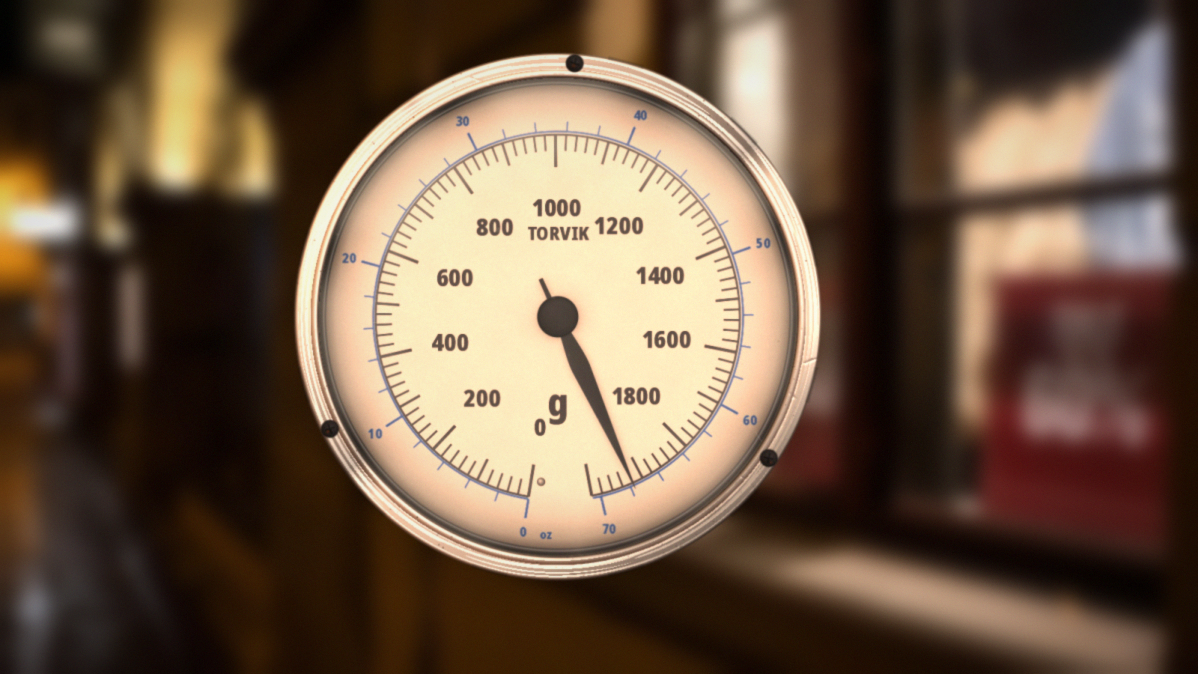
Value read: 1920,g
